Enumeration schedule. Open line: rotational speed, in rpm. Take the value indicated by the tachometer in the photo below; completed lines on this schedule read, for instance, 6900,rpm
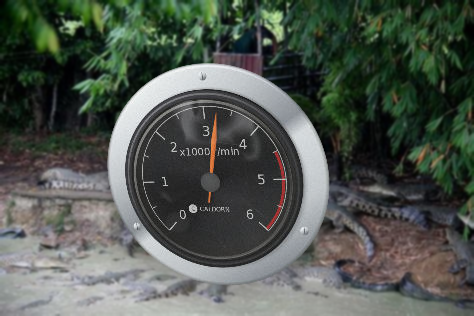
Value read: 3250,rpm
